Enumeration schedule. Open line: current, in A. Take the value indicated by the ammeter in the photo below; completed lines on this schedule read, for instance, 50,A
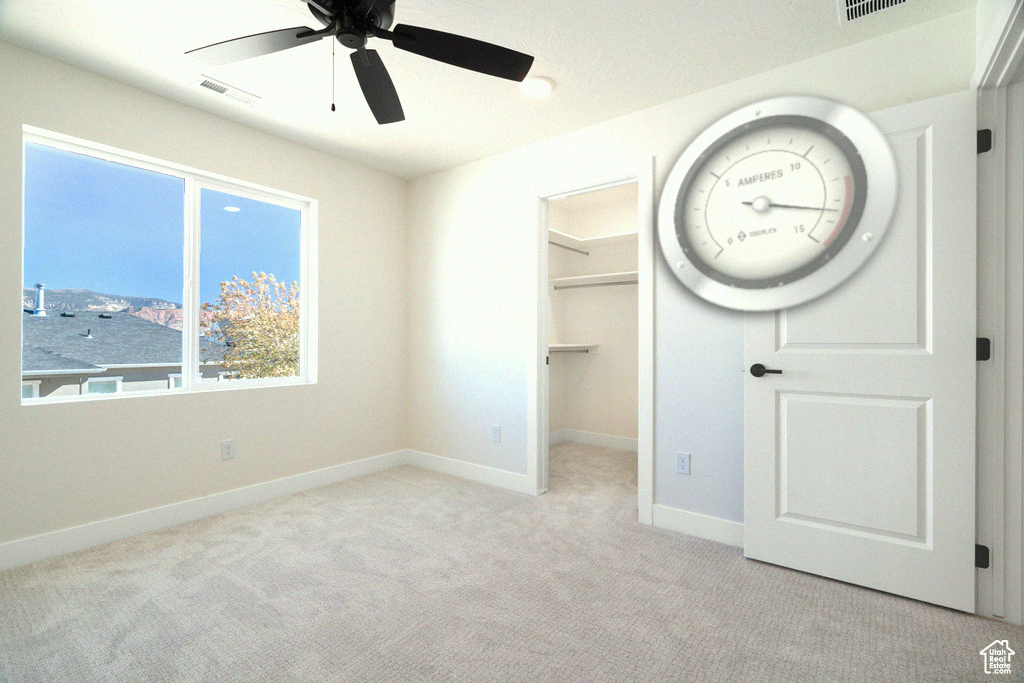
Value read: 13.5,A
